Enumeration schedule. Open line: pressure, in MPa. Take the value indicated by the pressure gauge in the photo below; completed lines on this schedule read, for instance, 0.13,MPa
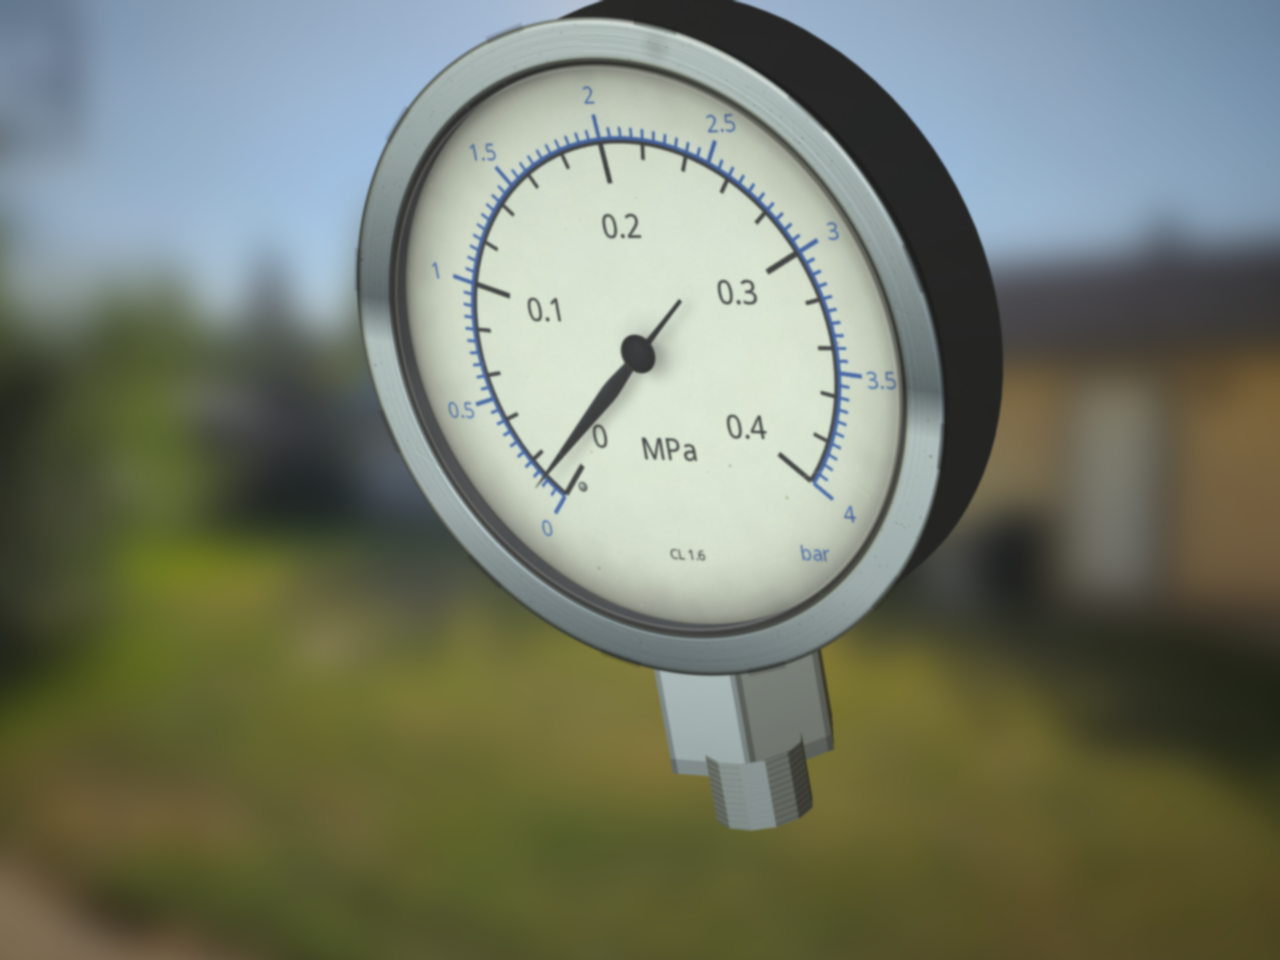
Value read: 0.01,MPa
